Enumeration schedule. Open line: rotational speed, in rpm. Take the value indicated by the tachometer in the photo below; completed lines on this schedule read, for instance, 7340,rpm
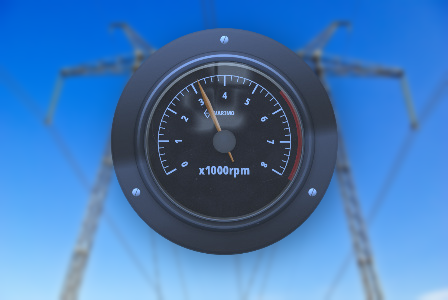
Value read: 3200,rpm
